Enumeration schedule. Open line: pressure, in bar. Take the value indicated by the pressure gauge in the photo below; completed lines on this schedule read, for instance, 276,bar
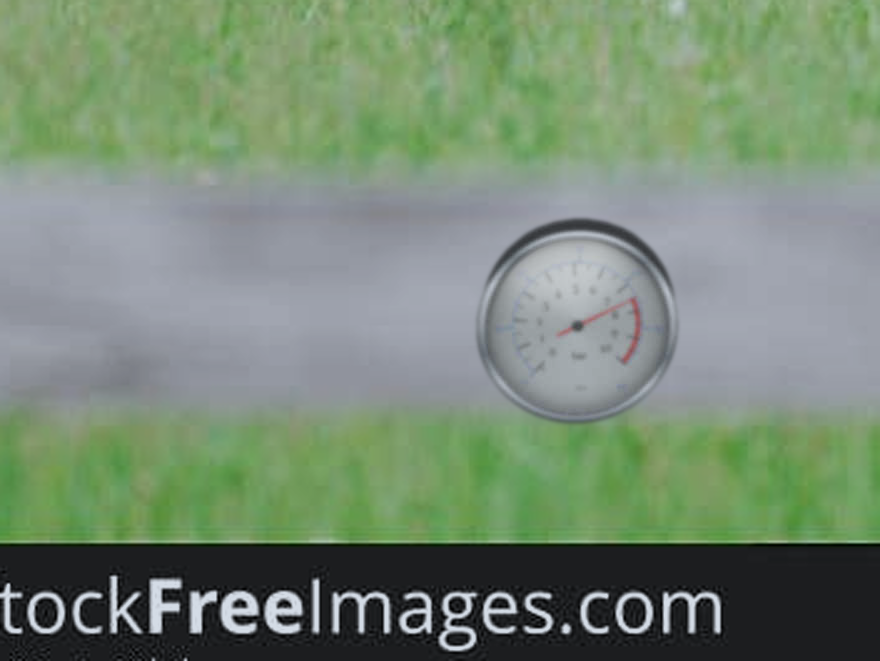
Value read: 7.5,bar
